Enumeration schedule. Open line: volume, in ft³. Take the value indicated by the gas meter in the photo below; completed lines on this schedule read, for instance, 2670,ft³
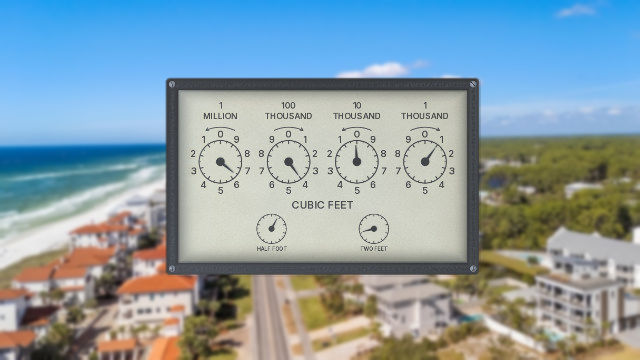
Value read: 640100,ft³
